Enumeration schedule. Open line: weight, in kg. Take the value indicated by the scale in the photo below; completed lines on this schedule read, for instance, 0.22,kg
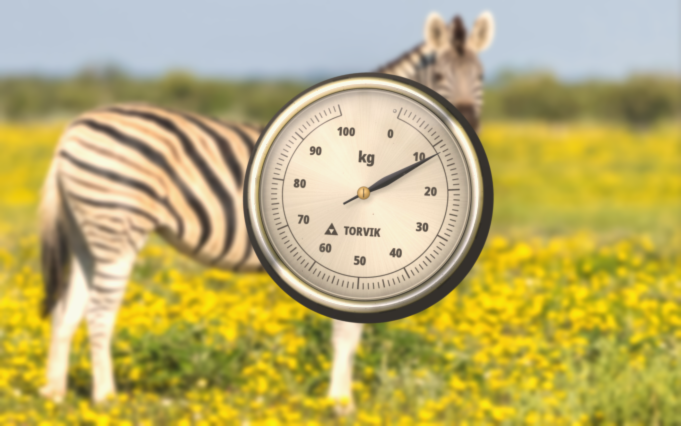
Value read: 12,kg
